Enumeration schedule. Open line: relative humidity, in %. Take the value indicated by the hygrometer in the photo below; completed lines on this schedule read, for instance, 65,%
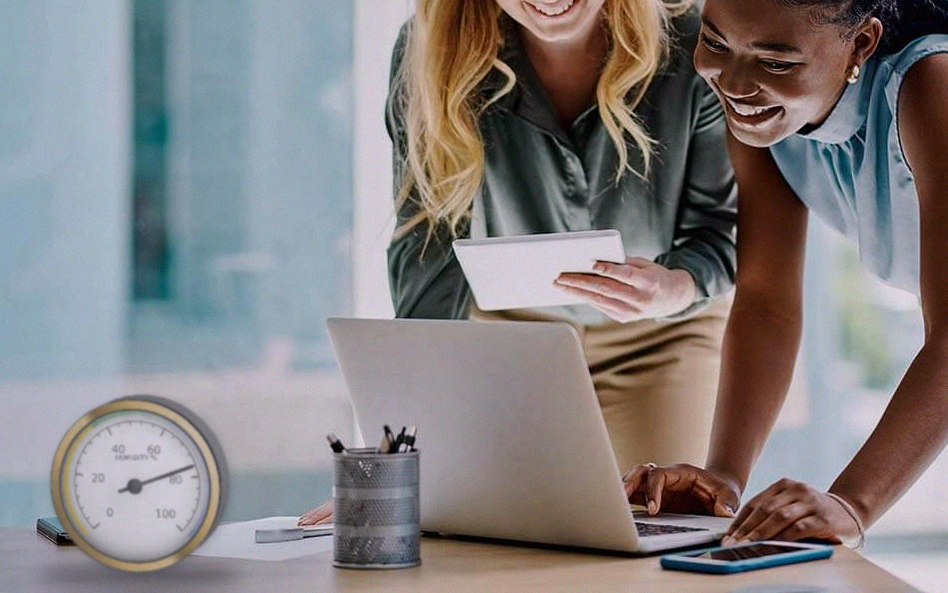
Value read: 76,%
